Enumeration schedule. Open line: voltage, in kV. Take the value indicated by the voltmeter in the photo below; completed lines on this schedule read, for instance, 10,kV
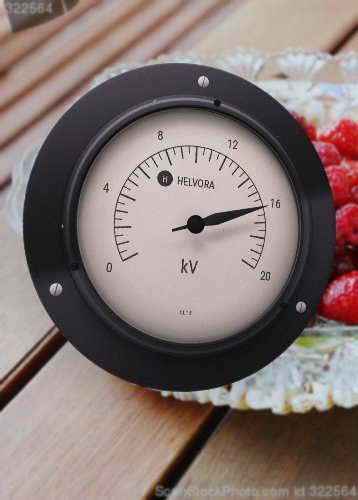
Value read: 16,kV
